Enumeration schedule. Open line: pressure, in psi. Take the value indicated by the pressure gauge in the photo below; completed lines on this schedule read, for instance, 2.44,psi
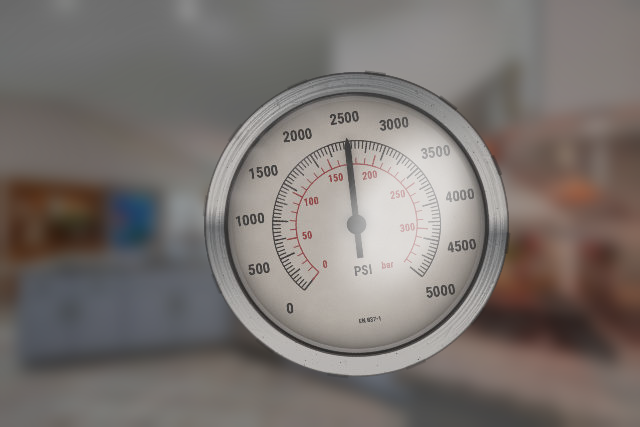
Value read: 2500,psi
